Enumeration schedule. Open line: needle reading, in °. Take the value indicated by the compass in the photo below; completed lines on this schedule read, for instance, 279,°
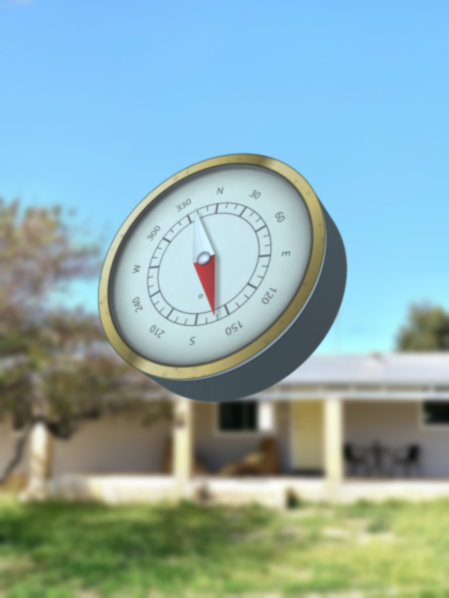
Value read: 160,°
